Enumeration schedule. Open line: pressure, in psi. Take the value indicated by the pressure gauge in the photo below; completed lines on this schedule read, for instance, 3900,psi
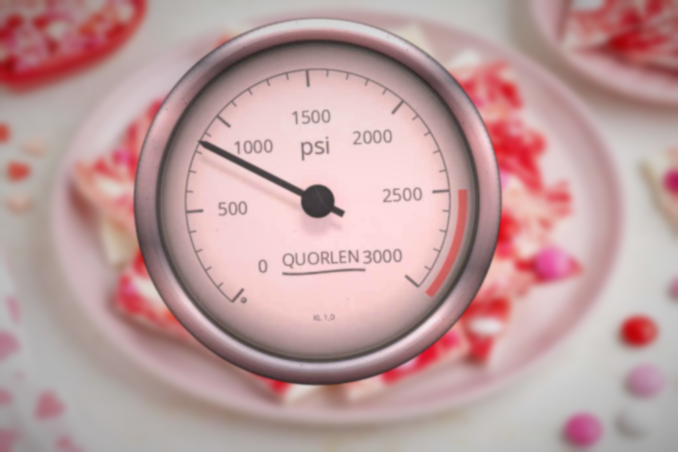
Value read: 850,psi
